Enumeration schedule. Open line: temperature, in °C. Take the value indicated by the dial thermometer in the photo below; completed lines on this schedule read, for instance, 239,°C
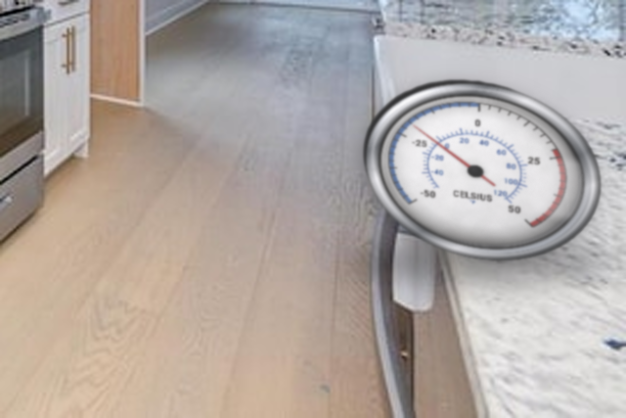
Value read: -20,°C
